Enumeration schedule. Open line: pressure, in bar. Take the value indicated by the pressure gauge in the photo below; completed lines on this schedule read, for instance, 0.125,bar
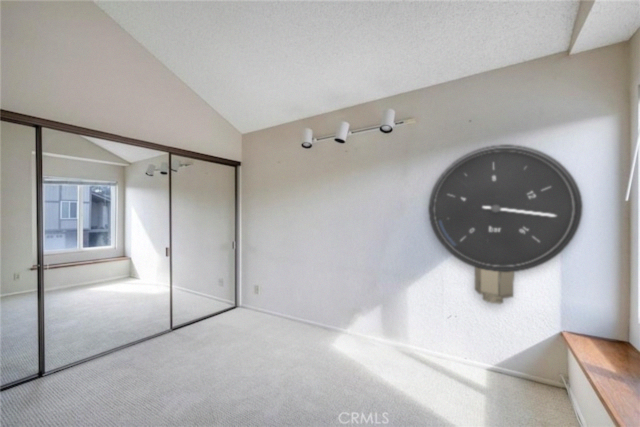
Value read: 14,bar
